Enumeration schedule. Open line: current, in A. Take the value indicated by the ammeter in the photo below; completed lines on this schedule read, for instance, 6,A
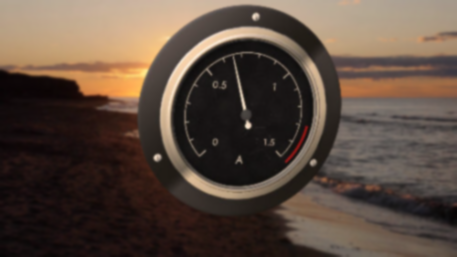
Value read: 0.65,A
